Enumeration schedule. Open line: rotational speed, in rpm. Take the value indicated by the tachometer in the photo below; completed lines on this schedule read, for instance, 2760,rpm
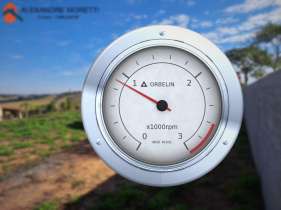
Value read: 900,rpm
